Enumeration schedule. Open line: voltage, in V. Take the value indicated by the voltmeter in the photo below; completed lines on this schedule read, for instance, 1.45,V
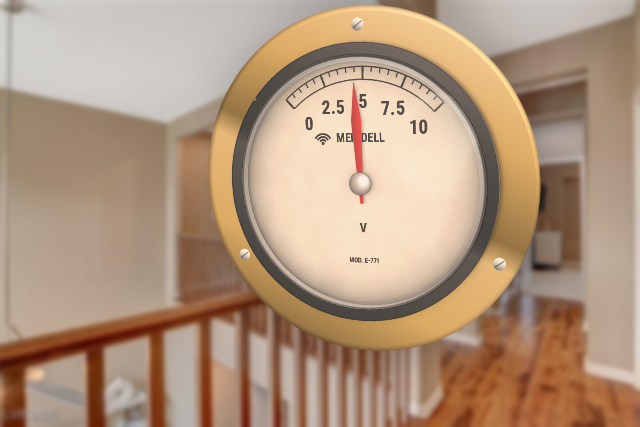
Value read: 4.5,V
